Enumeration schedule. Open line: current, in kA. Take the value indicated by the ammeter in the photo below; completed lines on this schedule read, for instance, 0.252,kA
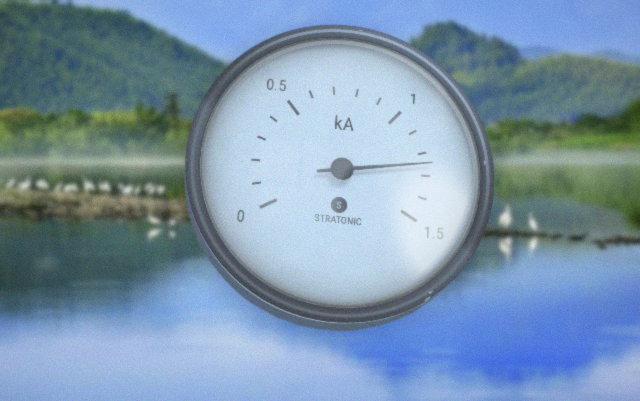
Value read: 1.25,kA
